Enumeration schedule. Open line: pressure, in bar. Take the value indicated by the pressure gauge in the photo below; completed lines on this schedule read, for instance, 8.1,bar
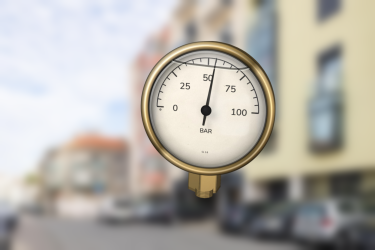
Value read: 55,bar
